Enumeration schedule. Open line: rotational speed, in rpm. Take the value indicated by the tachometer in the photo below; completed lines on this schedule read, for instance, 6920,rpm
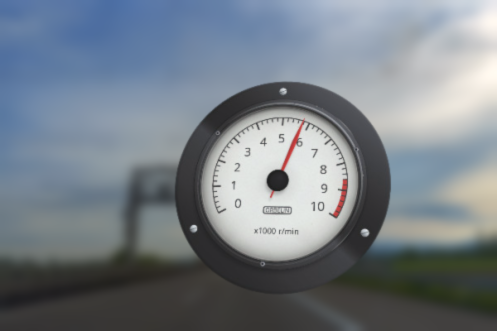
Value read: 5800,rpm
